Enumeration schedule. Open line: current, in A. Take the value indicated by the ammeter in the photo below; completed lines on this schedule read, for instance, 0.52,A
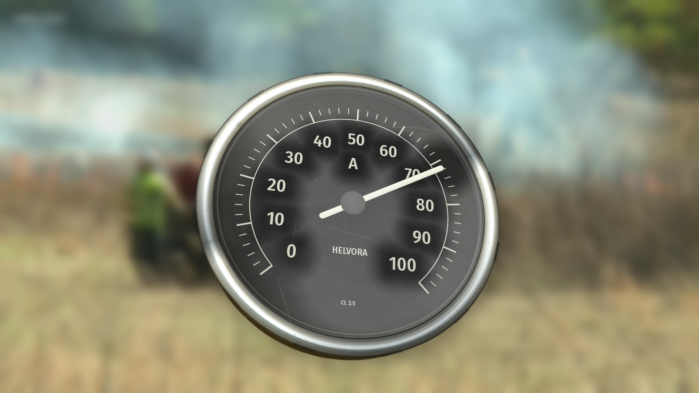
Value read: 72,A
